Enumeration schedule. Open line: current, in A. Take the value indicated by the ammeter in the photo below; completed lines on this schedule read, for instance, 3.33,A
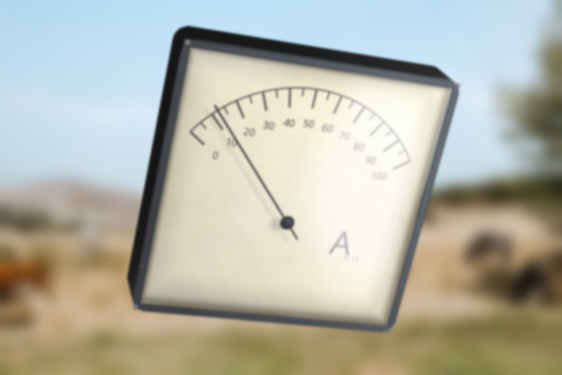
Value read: 12.5,A
